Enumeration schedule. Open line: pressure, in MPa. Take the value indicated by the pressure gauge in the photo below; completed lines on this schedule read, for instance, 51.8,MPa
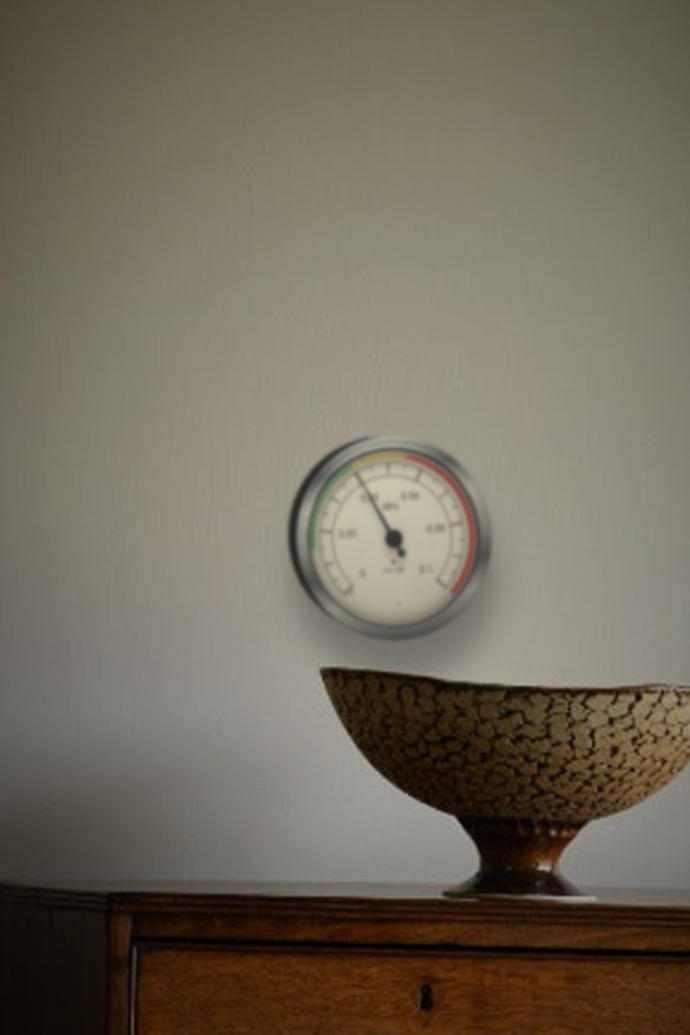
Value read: 0.04,MPa
